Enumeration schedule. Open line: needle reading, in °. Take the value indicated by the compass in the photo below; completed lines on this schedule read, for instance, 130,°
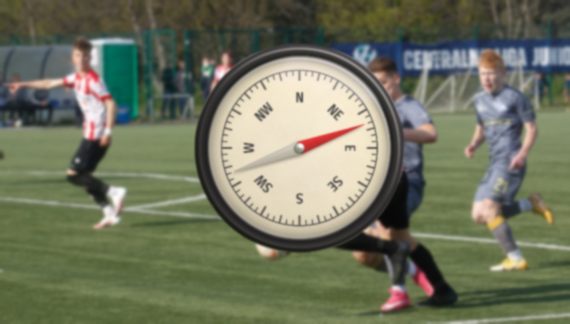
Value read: 70,°
